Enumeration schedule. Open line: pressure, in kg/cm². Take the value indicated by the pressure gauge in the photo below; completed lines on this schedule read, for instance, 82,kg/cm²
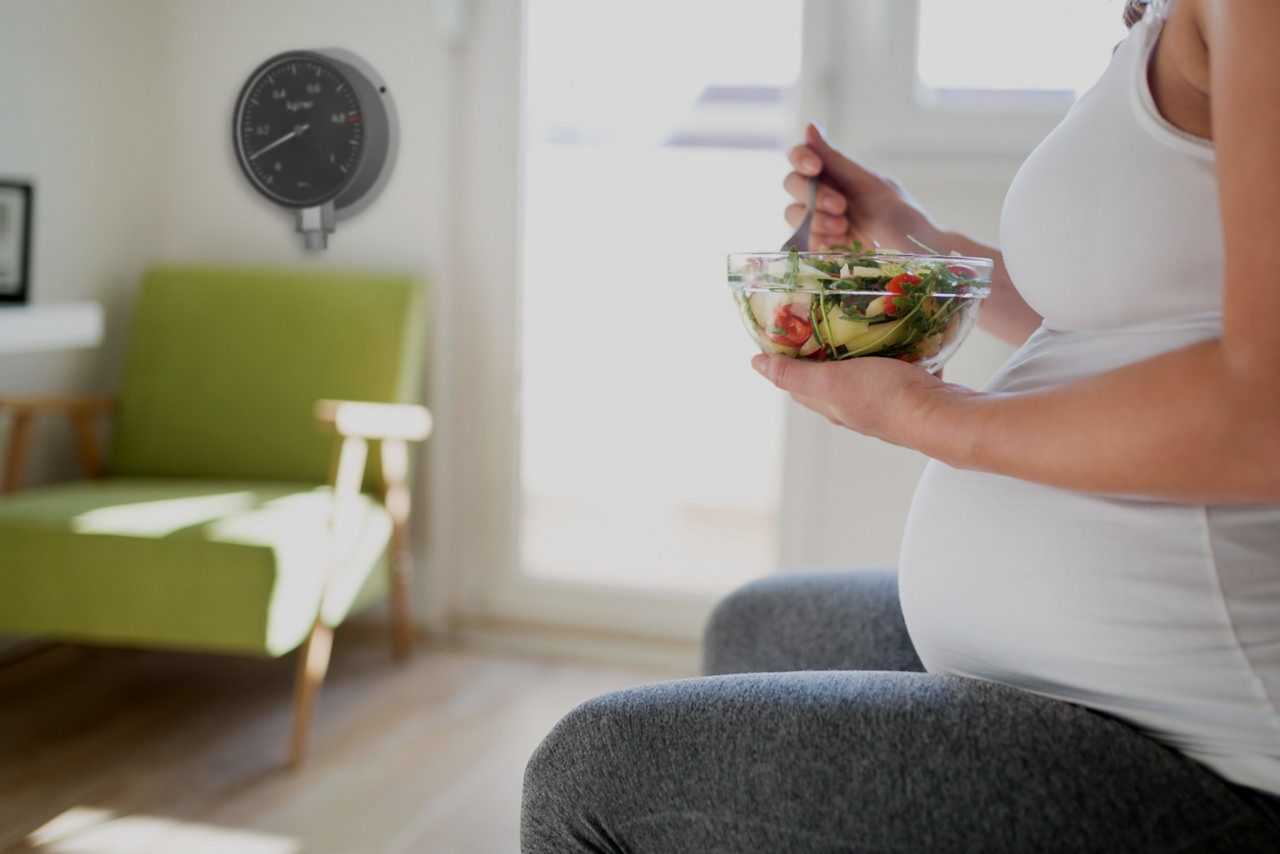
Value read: 0.1,kg/cm²
